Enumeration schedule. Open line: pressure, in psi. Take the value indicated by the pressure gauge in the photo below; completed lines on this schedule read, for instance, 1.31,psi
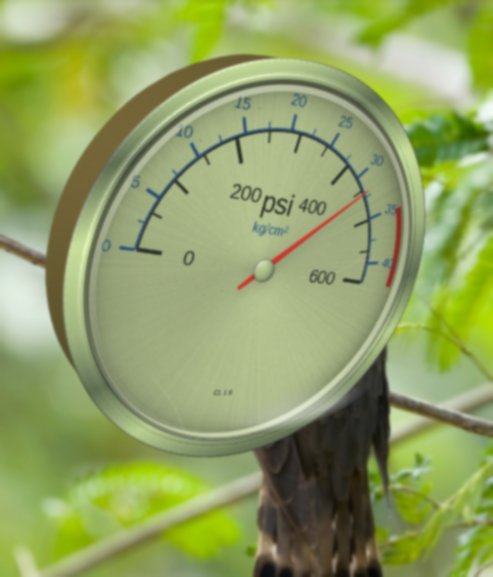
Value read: 450,psi
